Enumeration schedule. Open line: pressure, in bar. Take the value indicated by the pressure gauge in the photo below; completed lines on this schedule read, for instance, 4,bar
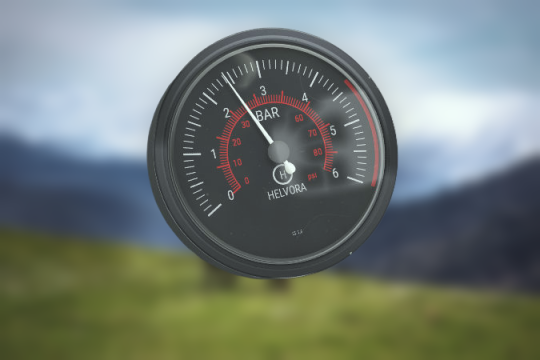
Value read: 2.4,bar
